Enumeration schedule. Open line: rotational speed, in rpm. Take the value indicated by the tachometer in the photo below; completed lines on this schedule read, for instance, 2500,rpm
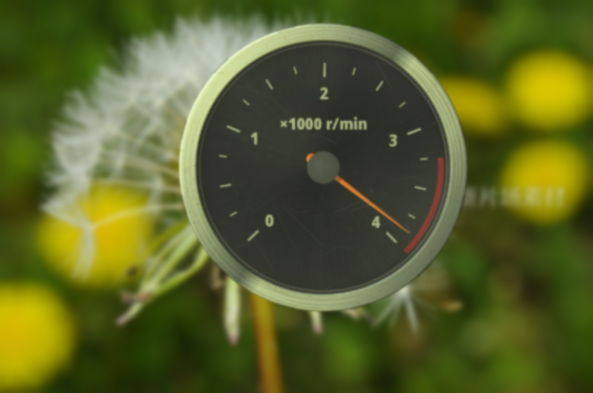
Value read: 3875,rpm
